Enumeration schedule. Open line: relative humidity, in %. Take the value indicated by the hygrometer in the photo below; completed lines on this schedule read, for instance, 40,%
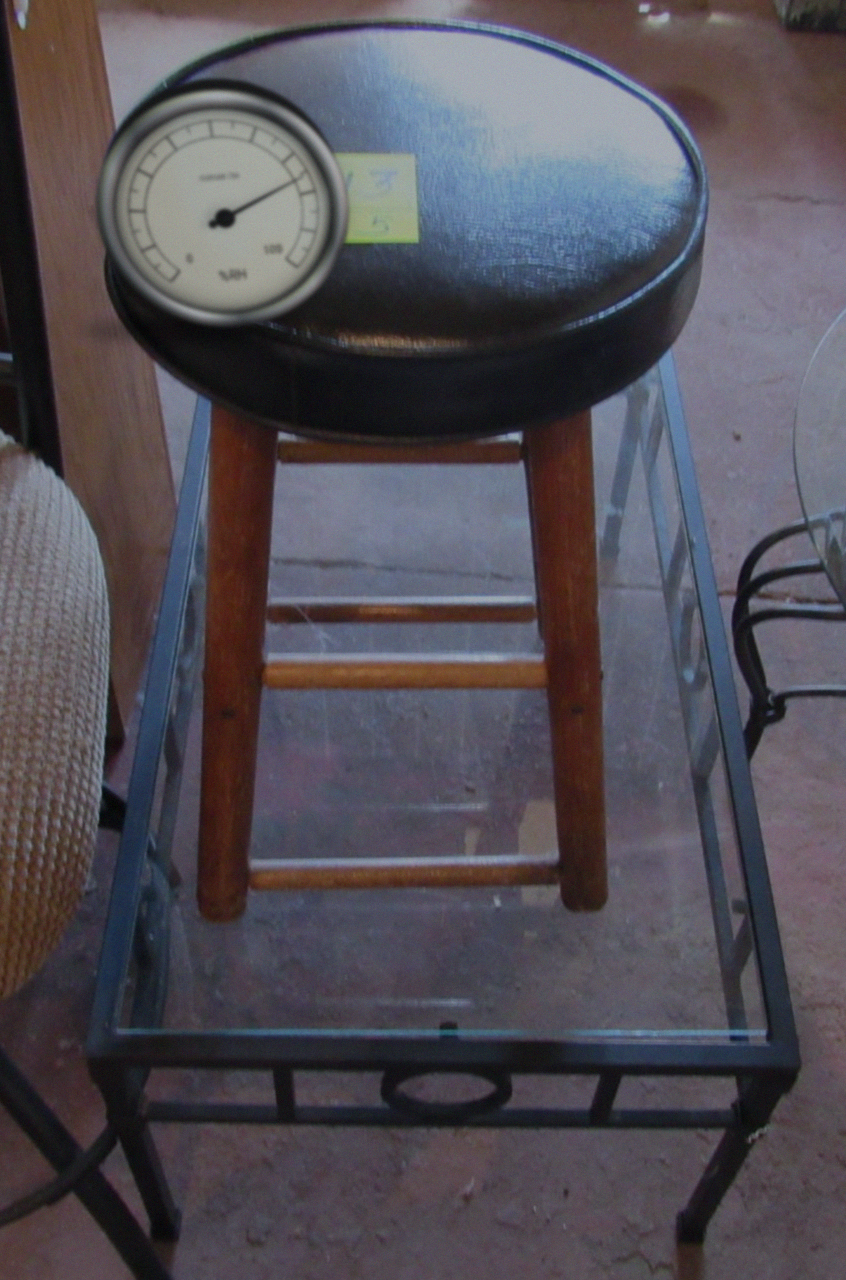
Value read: 75,%
